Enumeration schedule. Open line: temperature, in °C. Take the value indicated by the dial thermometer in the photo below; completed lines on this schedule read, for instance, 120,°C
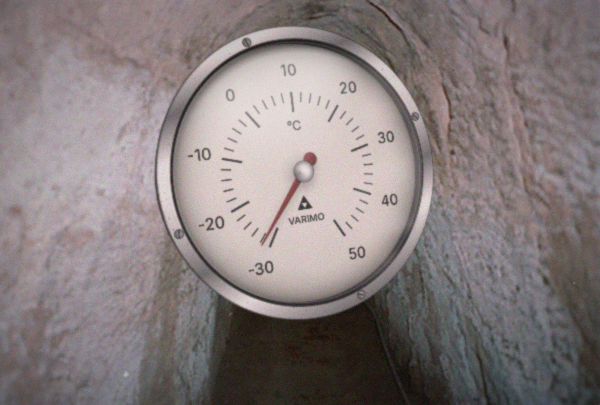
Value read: -28,°C
